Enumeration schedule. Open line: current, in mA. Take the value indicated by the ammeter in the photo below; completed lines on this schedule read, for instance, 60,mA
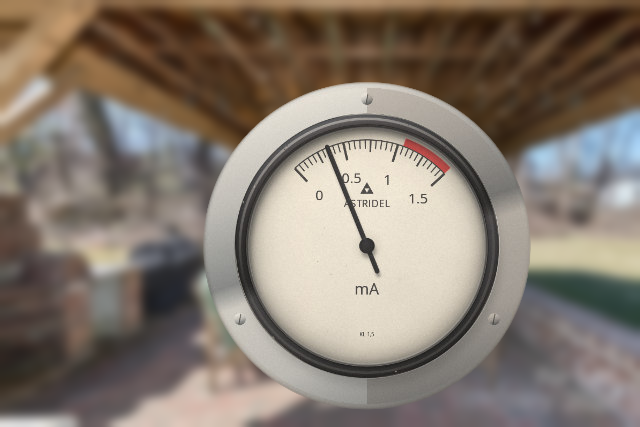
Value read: 0.35,mA
